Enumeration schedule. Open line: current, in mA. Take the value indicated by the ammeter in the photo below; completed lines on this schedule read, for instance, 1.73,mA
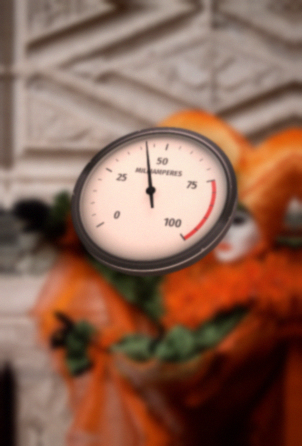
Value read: 42.5,mA
